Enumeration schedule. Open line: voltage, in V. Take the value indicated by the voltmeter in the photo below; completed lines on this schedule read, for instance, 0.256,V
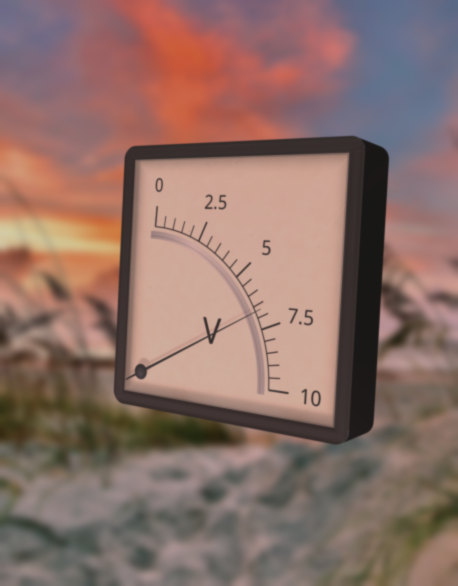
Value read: 6.75,V
